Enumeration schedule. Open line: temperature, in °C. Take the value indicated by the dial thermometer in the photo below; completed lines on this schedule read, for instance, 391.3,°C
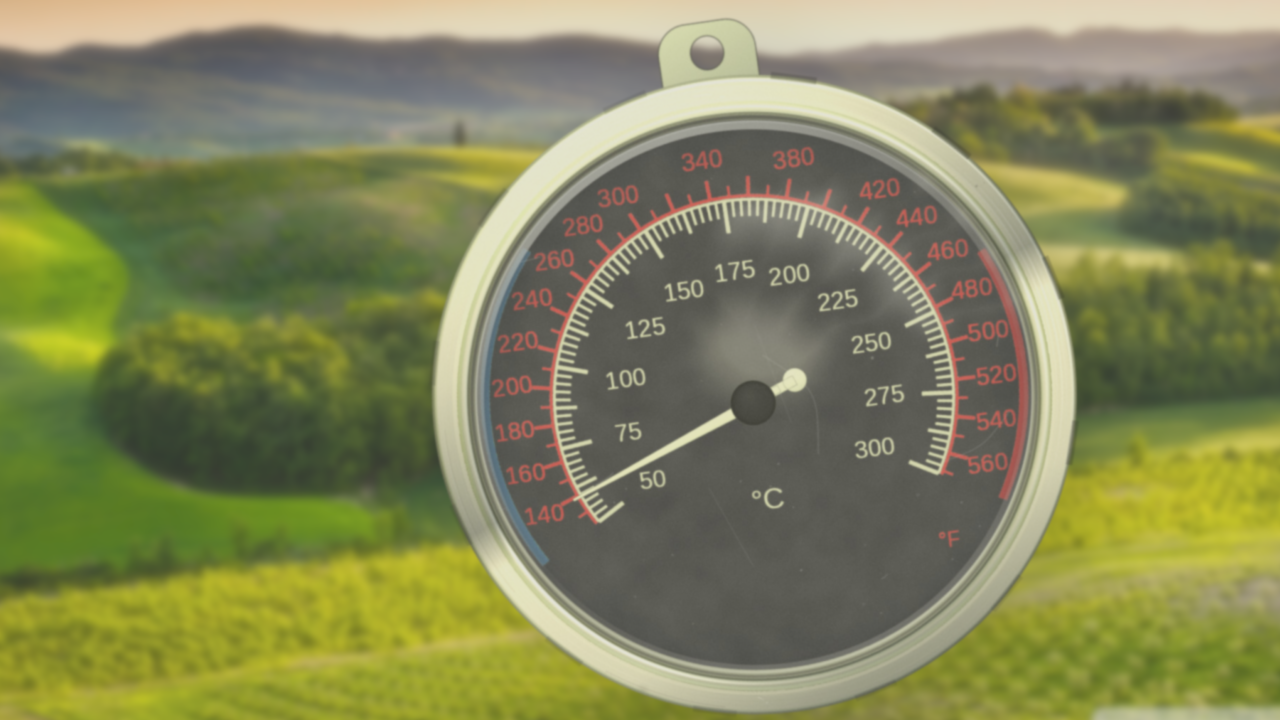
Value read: 60,°C
